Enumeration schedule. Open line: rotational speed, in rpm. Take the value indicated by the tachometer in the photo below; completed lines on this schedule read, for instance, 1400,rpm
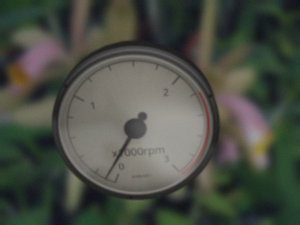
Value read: 100,rpm
